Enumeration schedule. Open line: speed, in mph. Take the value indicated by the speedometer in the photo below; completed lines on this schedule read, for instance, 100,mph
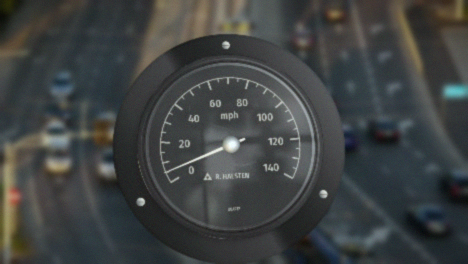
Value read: 5,mph
